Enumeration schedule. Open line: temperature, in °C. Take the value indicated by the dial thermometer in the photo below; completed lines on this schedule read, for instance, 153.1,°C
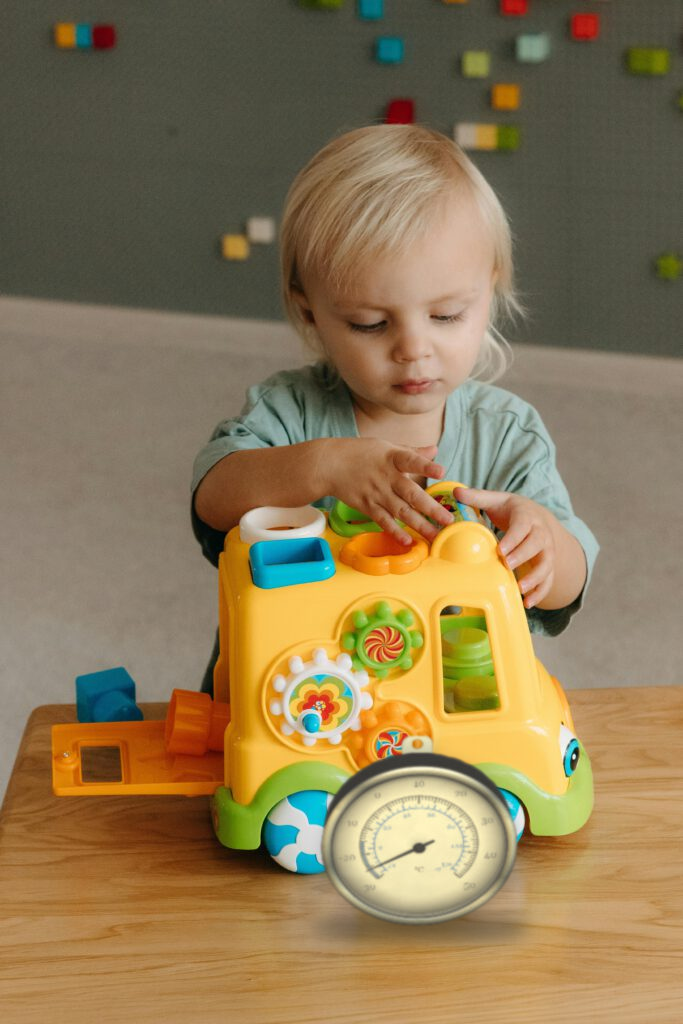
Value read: -25,°C
